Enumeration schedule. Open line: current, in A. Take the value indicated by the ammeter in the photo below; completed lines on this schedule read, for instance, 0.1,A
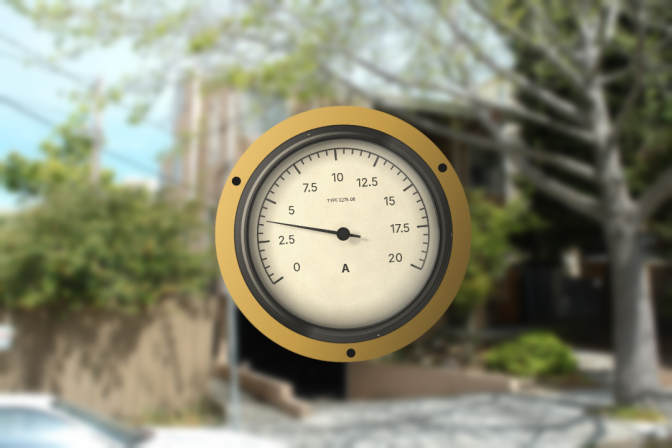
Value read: 3.75,A
